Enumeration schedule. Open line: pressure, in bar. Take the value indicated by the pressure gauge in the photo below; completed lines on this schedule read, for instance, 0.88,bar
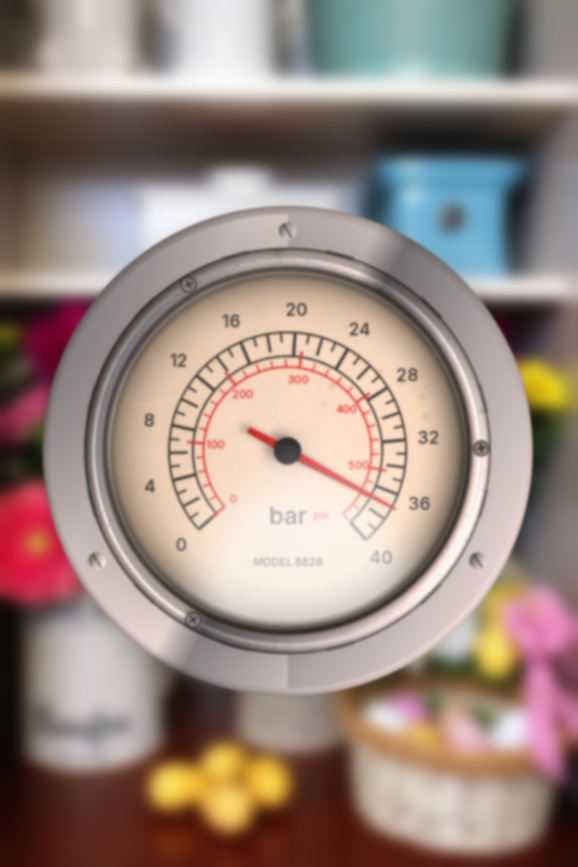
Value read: 37,bar
